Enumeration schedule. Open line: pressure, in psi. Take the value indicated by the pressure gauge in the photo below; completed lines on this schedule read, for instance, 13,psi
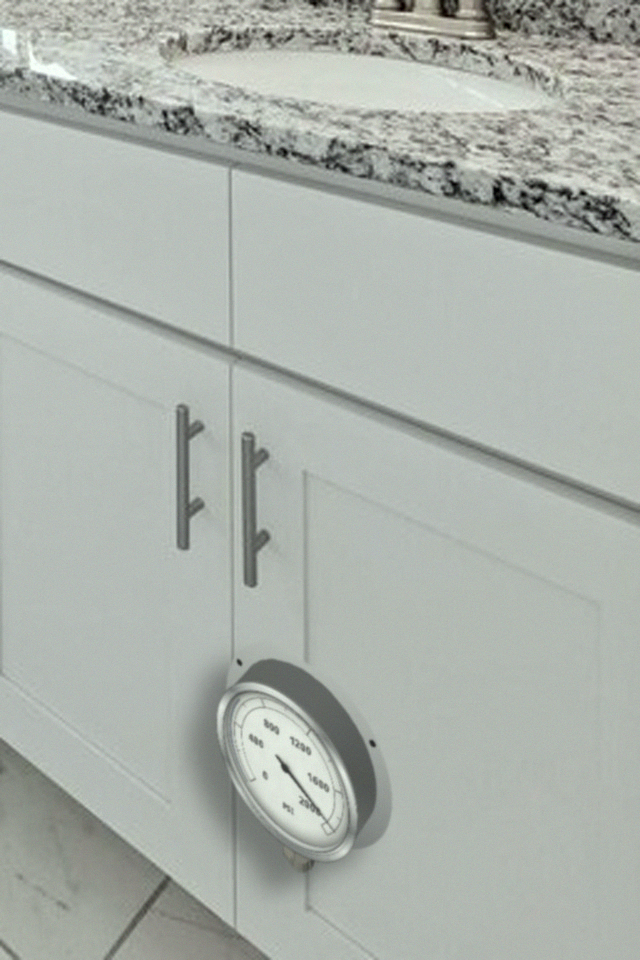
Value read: 1900,psi
